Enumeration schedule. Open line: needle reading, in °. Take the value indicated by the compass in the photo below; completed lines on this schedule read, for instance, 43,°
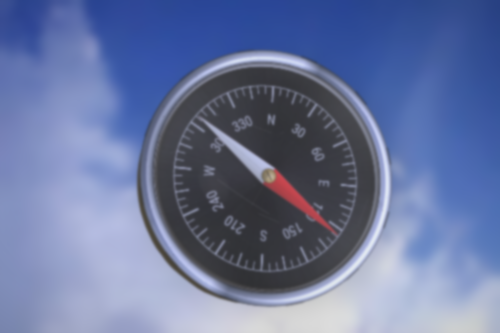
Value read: 125,°
